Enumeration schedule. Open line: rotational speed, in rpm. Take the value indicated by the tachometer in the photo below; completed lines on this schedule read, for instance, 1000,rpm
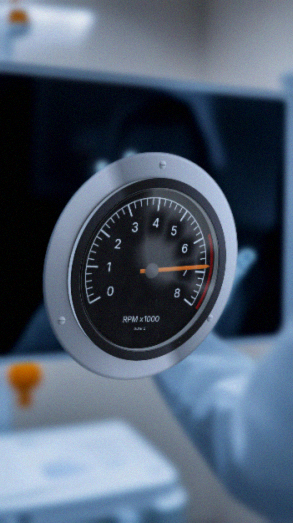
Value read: 6800,rpm
